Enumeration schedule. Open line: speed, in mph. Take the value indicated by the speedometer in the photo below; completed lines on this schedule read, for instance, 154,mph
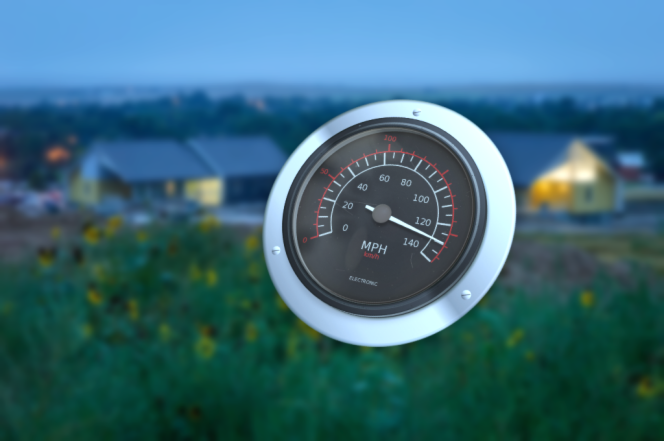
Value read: 130,mph
